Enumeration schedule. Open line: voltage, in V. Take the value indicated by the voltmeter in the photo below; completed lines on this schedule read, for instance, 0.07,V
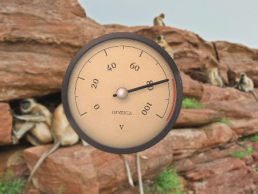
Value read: 80,V
